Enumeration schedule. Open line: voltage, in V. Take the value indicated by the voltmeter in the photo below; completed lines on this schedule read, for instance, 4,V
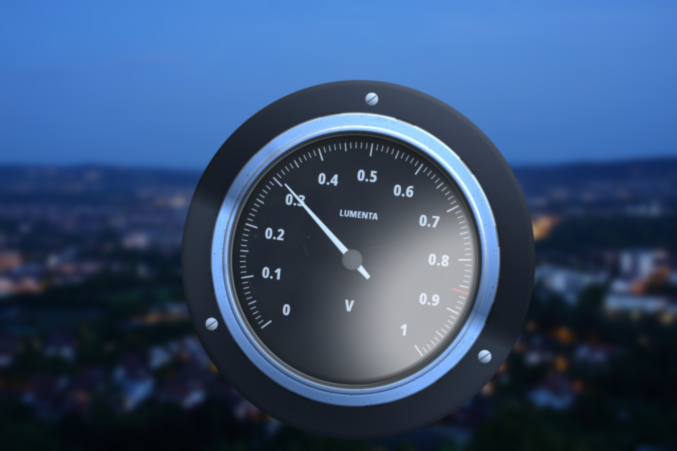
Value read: 0.31,V
